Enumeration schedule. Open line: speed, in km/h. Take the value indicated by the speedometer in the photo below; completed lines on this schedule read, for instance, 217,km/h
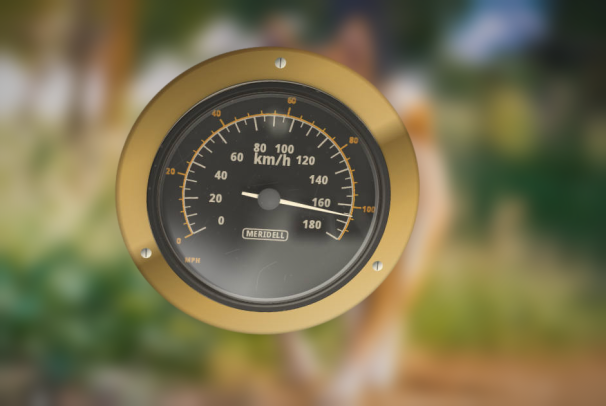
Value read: 165,km/h
